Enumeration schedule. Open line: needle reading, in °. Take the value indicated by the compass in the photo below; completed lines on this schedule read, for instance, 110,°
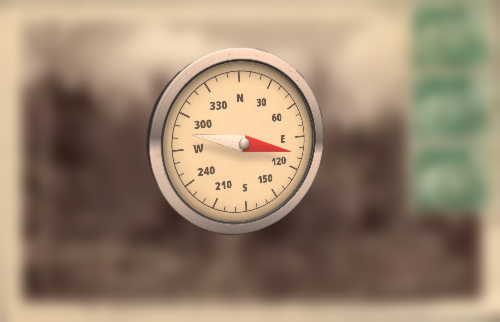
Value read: 105,°
